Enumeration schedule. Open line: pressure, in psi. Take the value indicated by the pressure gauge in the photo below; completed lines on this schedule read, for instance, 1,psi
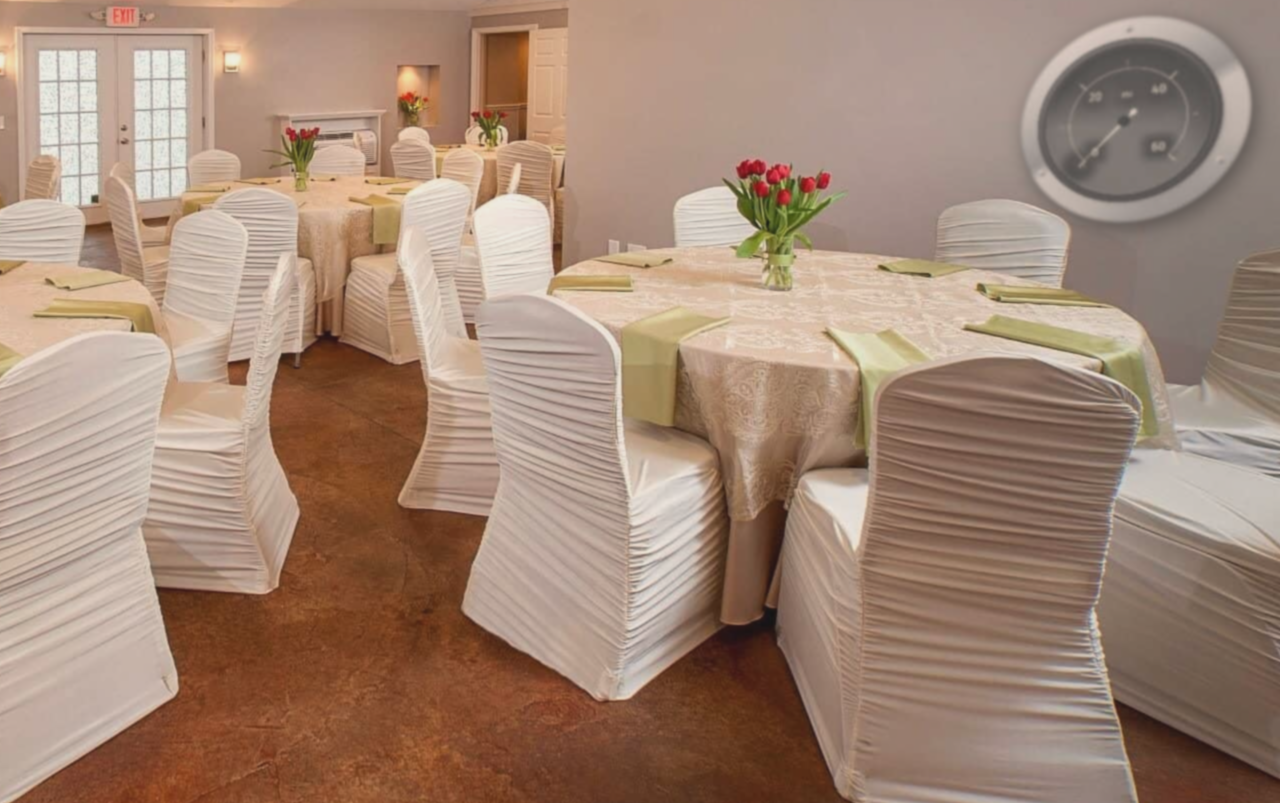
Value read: 0,psi
